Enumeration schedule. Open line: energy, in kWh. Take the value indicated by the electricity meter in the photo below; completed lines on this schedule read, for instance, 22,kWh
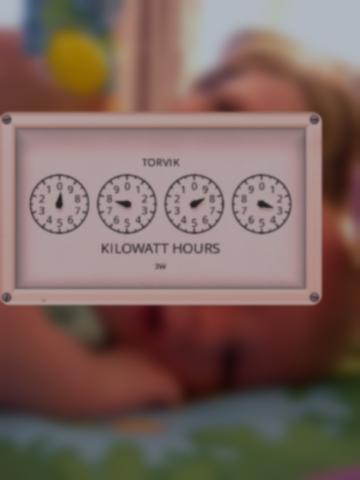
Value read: 9783,kWh
